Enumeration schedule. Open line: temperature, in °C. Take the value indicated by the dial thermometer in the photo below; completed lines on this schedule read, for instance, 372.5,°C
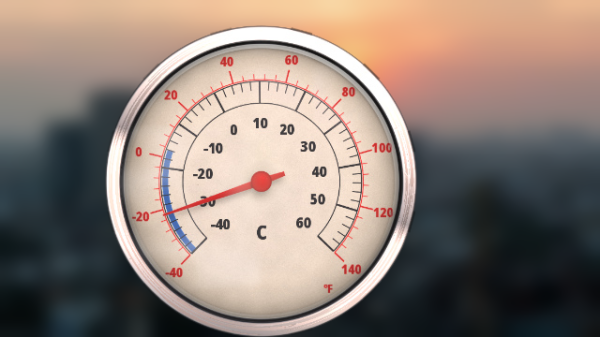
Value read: -30,°C
